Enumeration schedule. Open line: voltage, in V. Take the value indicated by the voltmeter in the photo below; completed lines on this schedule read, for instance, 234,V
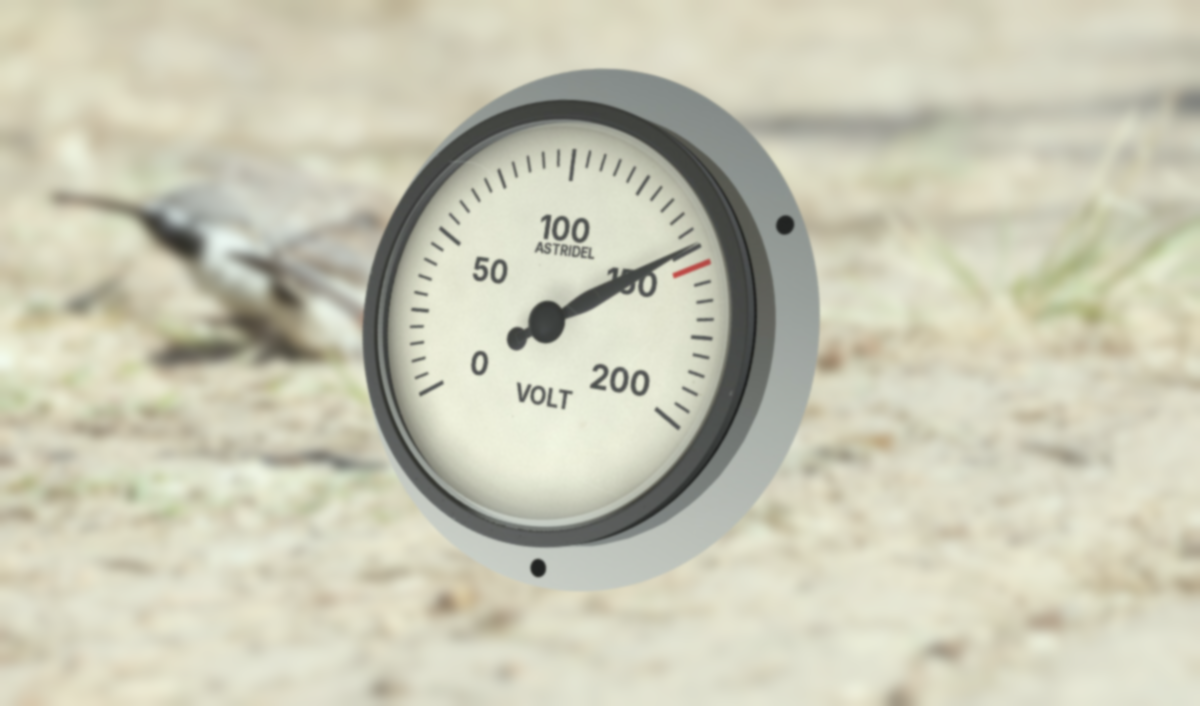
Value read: 150,V
